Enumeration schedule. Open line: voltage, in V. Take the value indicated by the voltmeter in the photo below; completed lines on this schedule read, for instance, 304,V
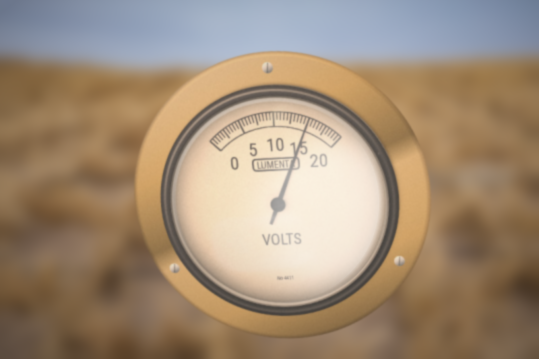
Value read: 15,V
